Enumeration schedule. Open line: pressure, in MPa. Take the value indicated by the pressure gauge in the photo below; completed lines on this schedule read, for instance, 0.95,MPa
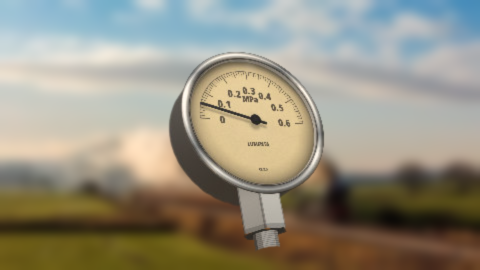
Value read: 0.05,MPa
